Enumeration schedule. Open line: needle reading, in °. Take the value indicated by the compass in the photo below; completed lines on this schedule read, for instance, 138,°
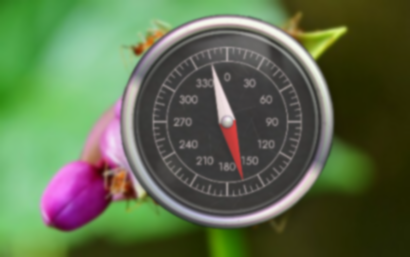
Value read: 165,°
